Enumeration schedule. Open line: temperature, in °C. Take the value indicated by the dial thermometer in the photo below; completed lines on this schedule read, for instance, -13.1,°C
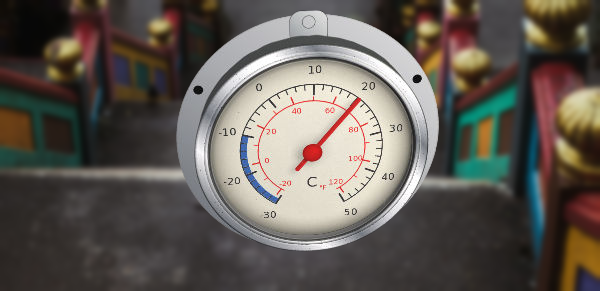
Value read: 20,°C
